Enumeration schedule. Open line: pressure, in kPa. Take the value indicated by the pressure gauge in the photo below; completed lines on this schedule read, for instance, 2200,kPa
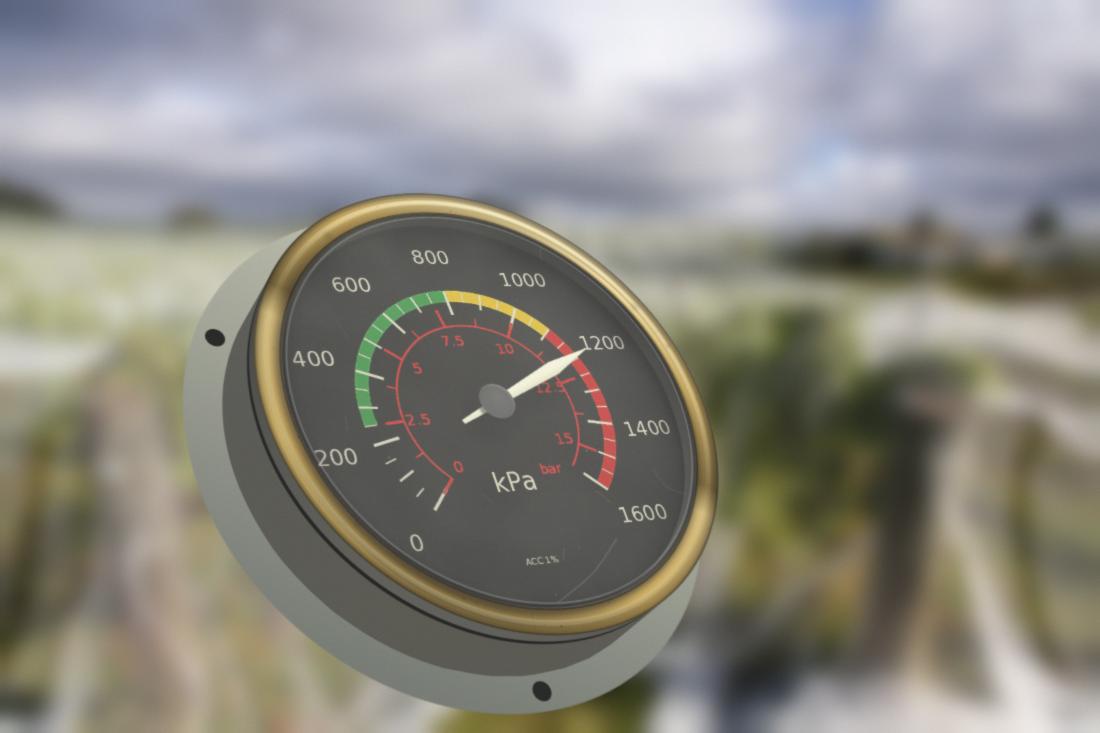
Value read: 1200,kPa
